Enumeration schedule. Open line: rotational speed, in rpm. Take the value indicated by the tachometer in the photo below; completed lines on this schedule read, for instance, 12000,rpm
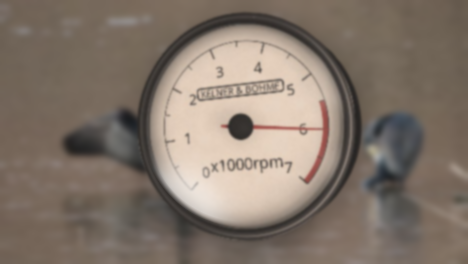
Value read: 6000,rpm
